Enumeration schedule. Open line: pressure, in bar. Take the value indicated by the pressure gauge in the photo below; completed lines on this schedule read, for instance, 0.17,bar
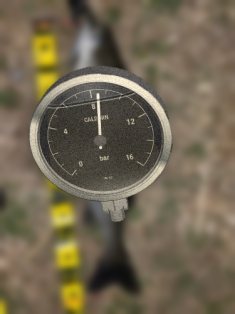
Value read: 8.5,bar
